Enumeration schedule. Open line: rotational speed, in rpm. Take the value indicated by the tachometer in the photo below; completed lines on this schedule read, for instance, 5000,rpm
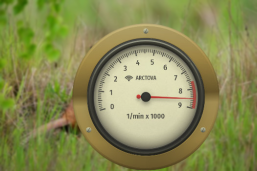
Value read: 8500,rpm
